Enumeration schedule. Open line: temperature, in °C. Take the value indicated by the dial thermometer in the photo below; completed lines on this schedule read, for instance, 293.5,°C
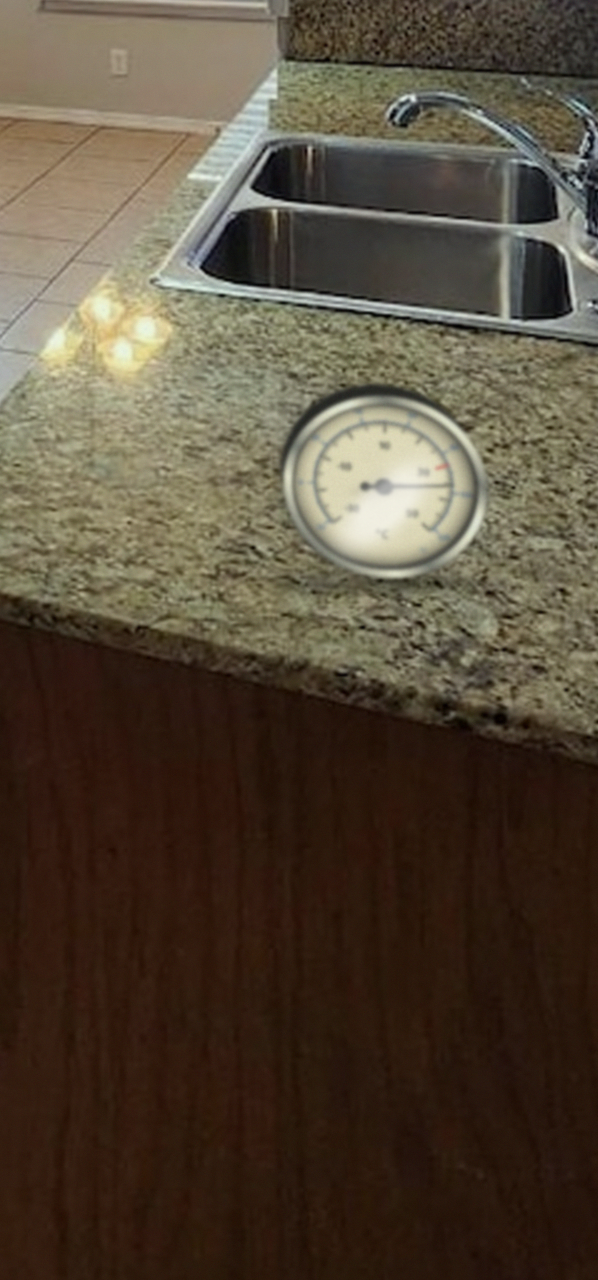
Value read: 35,°C
